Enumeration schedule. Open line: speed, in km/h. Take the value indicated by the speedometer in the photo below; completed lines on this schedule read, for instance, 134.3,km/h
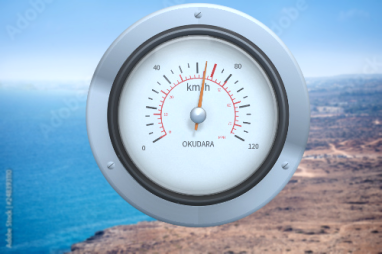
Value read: 65,km/h
